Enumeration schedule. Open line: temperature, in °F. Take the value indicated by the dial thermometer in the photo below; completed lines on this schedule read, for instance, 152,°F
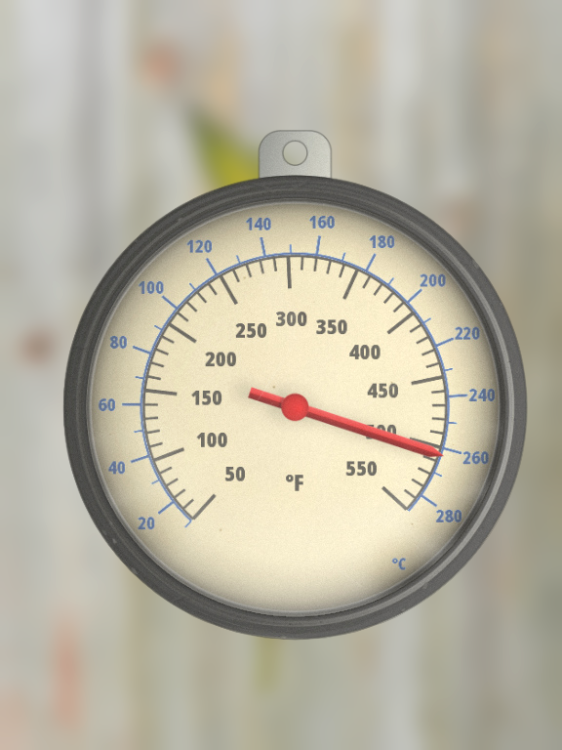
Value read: 505,°F
